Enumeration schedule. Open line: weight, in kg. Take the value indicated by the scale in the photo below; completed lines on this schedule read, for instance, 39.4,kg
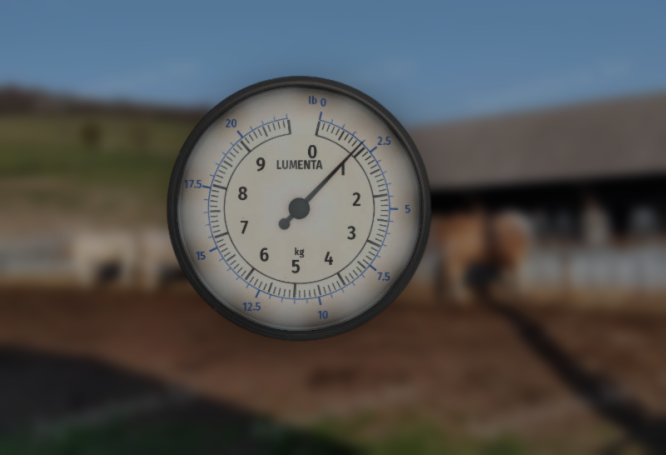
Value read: 0.9,kg
